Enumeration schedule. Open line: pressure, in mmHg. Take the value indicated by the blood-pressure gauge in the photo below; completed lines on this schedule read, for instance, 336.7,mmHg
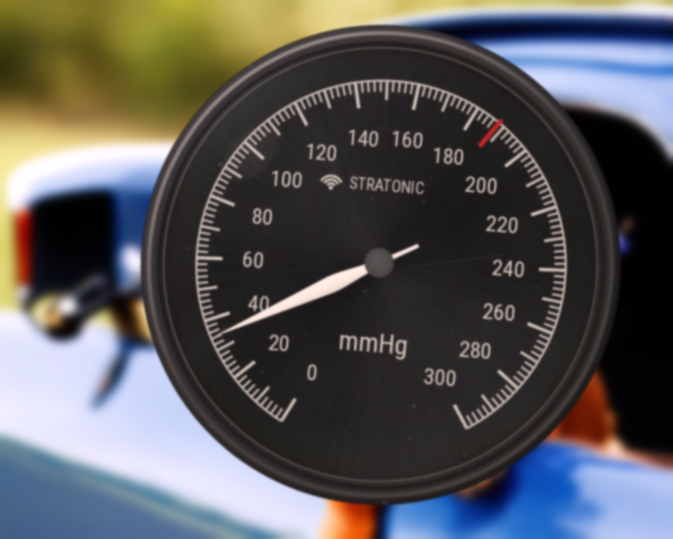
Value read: 34,mmHg
